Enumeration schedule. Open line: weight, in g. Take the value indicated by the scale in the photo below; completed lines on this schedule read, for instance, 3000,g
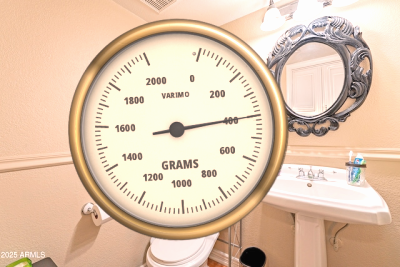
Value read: 400,g
